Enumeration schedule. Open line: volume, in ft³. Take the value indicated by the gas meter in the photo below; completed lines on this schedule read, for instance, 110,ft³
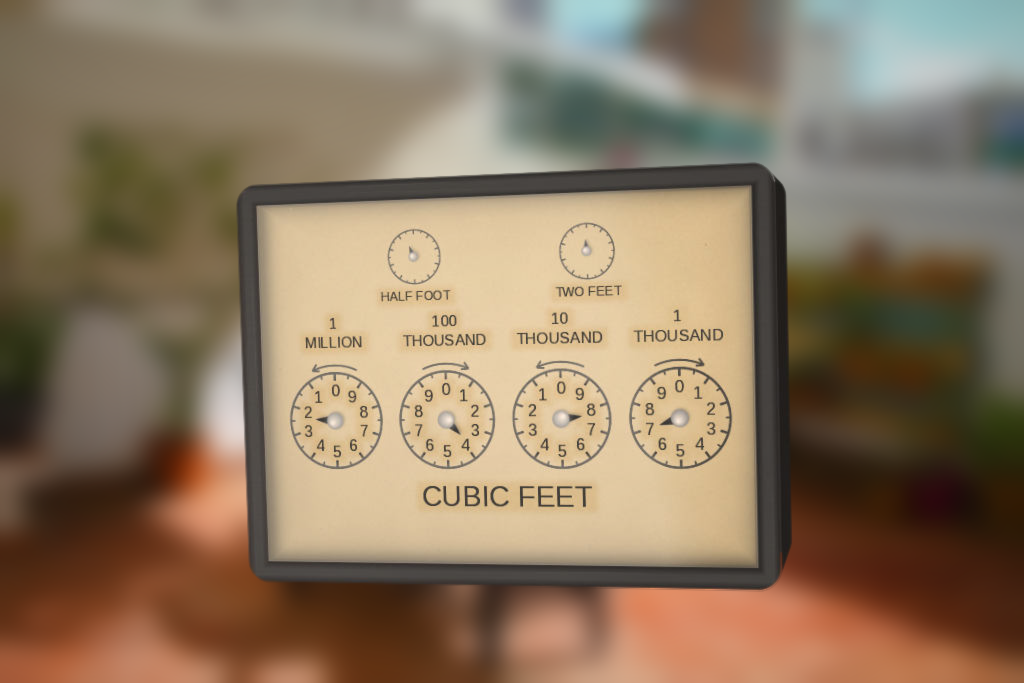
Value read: 237700,ft³
